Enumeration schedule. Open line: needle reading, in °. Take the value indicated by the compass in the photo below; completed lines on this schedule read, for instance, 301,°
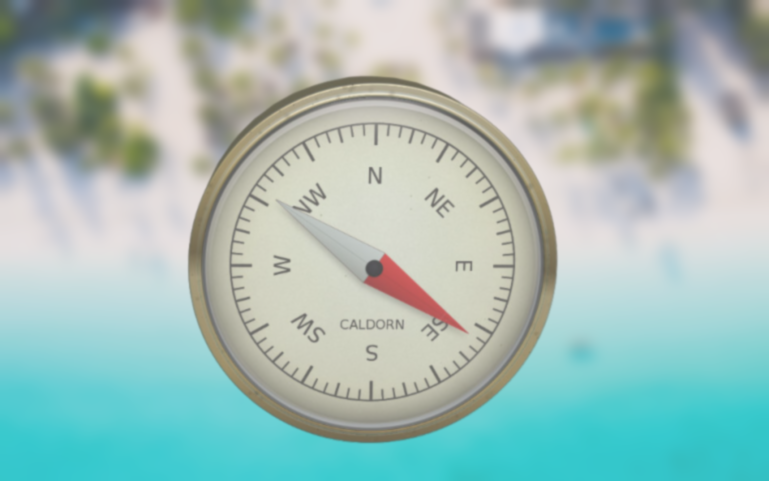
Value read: 125,°
